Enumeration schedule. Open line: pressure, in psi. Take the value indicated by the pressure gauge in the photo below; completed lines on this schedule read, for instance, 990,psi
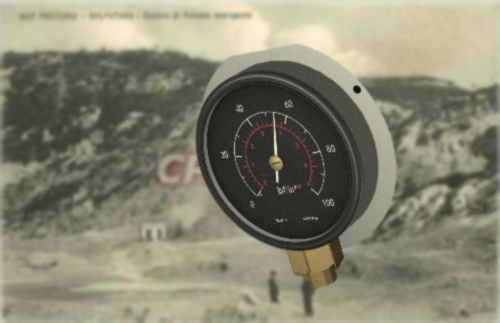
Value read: 55,psi
